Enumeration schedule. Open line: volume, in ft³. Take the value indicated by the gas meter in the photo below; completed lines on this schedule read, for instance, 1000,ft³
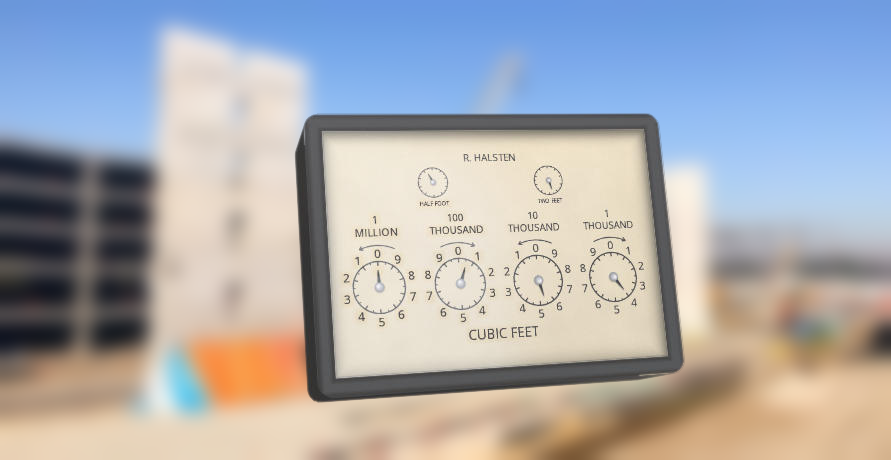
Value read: 5400,ft³
